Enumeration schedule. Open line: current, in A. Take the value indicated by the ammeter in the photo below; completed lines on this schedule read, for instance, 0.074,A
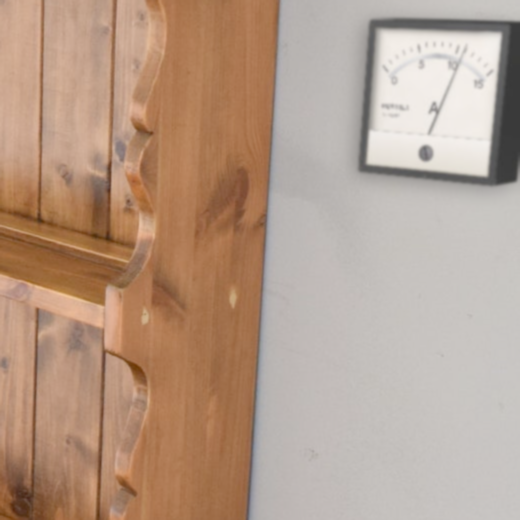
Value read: 11,A
